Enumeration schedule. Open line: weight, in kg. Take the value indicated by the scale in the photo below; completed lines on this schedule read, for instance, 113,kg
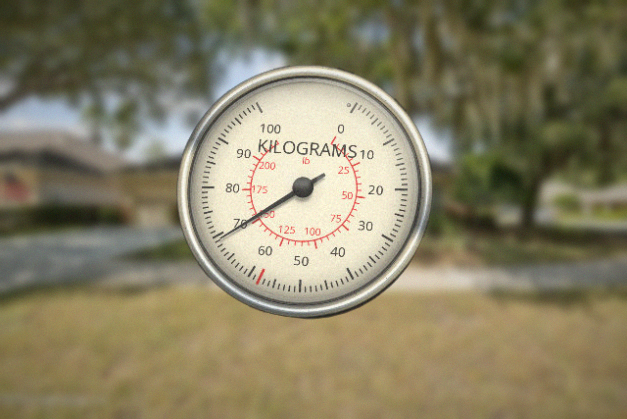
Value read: 69,kg
